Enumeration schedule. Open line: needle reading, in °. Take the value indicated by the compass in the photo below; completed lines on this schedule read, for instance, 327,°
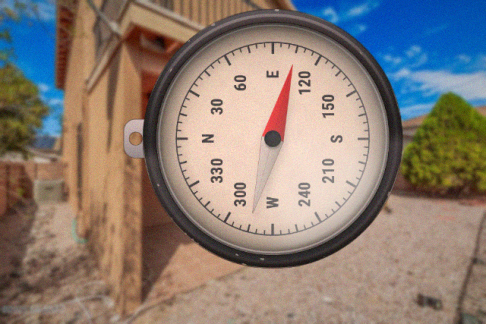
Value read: 105,°
